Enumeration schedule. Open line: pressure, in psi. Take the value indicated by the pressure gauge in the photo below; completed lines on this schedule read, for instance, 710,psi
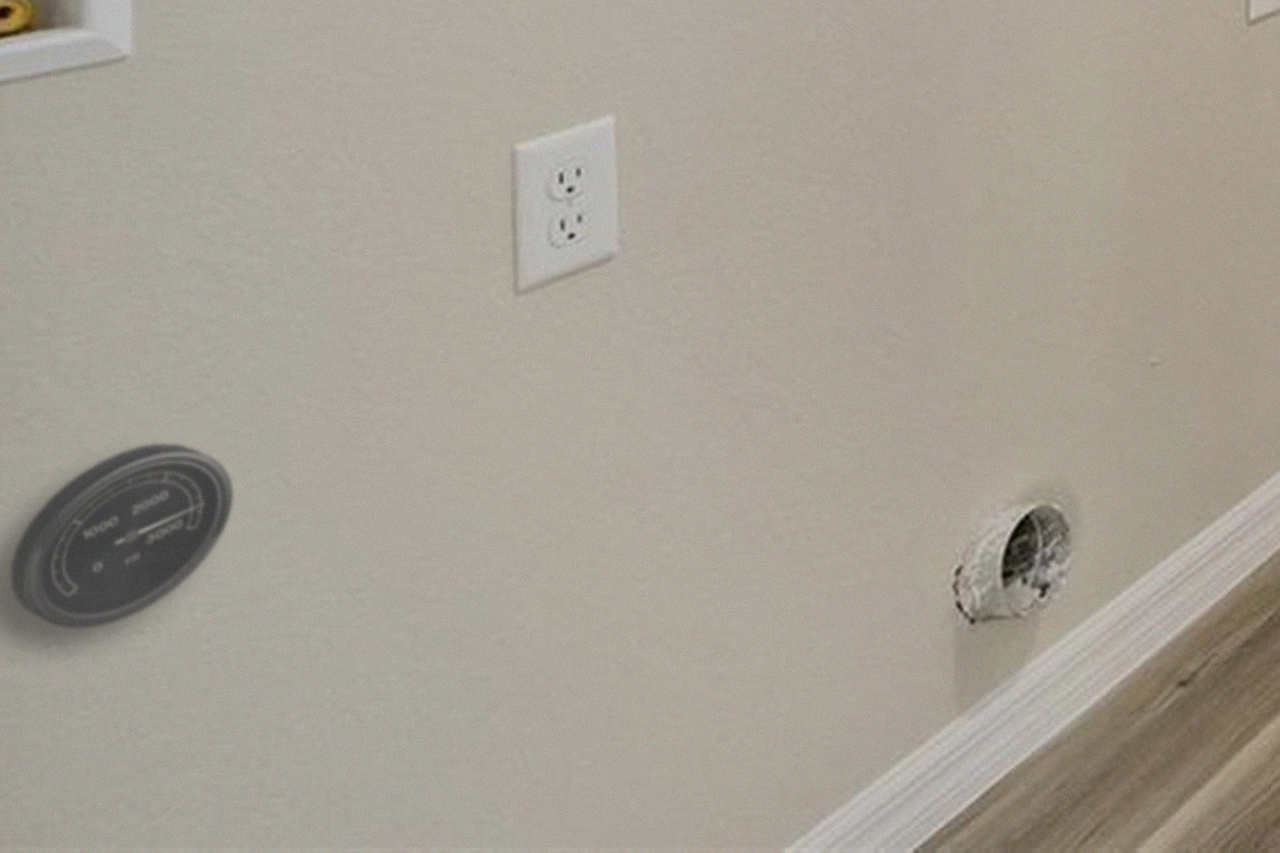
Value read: 2700,psi
